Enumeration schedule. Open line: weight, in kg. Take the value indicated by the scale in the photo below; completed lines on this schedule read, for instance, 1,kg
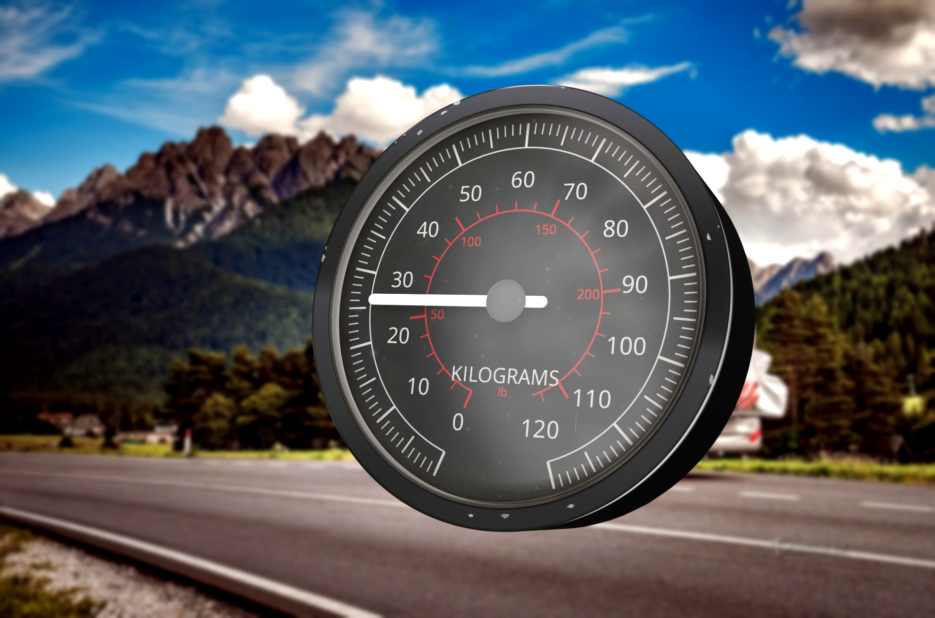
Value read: 26,kg
